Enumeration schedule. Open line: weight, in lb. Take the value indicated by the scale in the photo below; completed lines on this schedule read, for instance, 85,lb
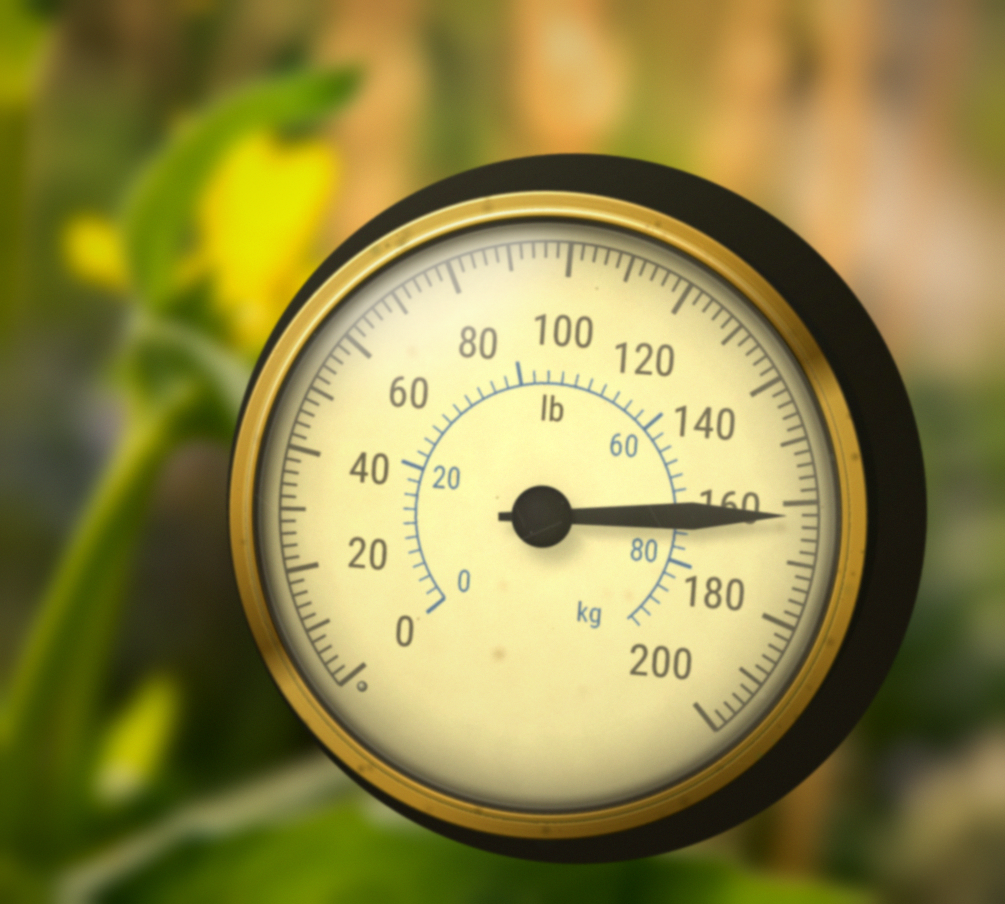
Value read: 162,lb
